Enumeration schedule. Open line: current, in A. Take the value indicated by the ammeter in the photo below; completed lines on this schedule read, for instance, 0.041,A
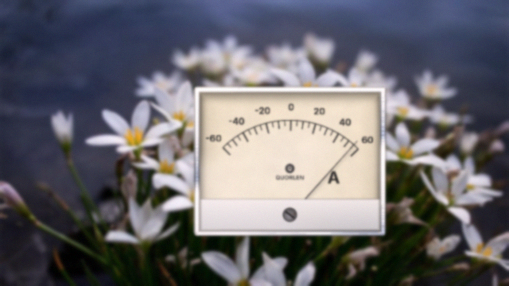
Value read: 55,A
